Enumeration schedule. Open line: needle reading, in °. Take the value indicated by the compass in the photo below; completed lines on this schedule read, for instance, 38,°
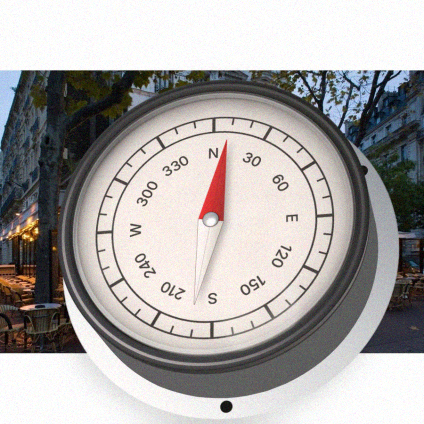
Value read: 10,°
